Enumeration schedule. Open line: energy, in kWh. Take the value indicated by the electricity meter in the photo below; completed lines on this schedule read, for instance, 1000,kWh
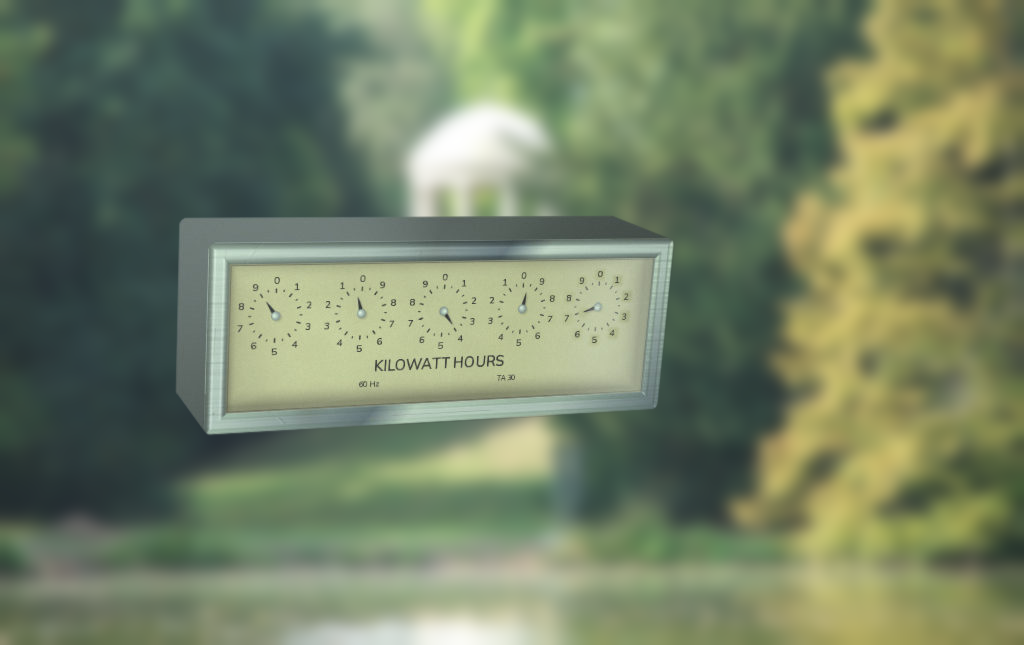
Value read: 90397,kWh
